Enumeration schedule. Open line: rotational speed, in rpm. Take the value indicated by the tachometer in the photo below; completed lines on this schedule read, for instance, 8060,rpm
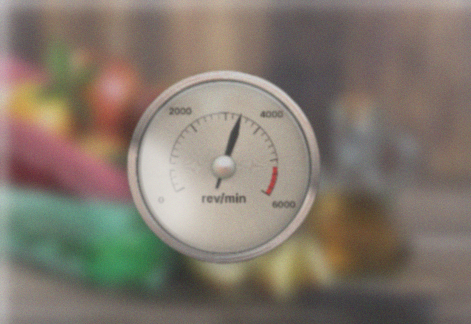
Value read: 3400,rpm
